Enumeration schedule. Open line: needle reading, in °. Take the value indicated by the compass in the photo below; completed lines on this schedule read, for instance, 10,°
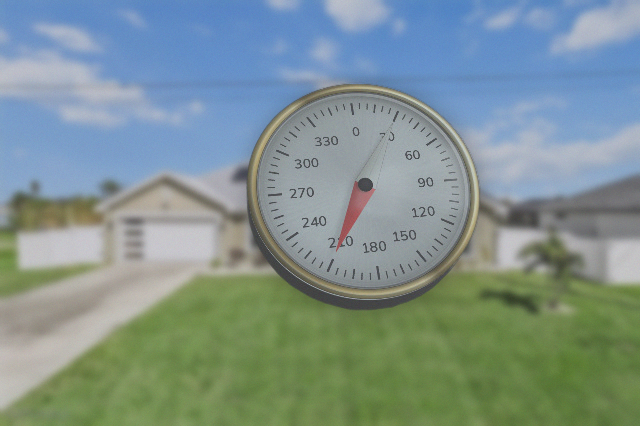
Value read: 210,°
